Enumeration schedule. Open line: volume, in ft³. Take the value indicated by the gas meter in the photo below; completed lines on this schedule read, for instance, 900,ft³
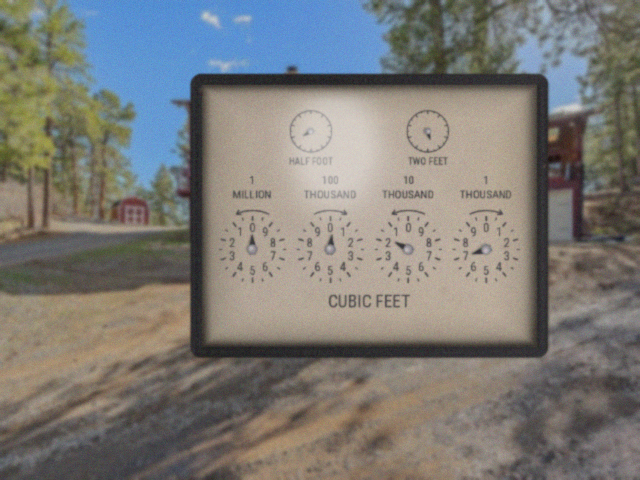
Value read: 1700,ft³
